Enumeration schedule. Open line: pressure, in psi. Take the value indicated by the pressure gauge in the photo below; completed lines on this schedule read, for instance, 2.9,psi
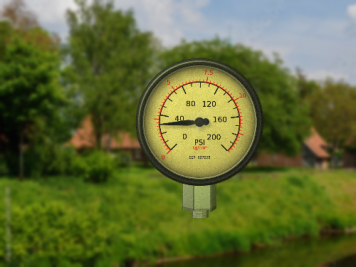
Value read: 30,psi
